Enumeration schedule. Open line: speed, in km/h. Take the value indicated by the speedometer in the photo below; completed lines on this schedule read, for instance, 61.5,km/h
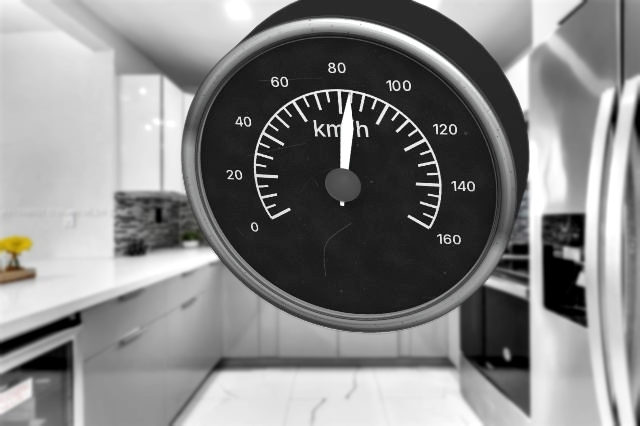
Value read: 85,km/h
